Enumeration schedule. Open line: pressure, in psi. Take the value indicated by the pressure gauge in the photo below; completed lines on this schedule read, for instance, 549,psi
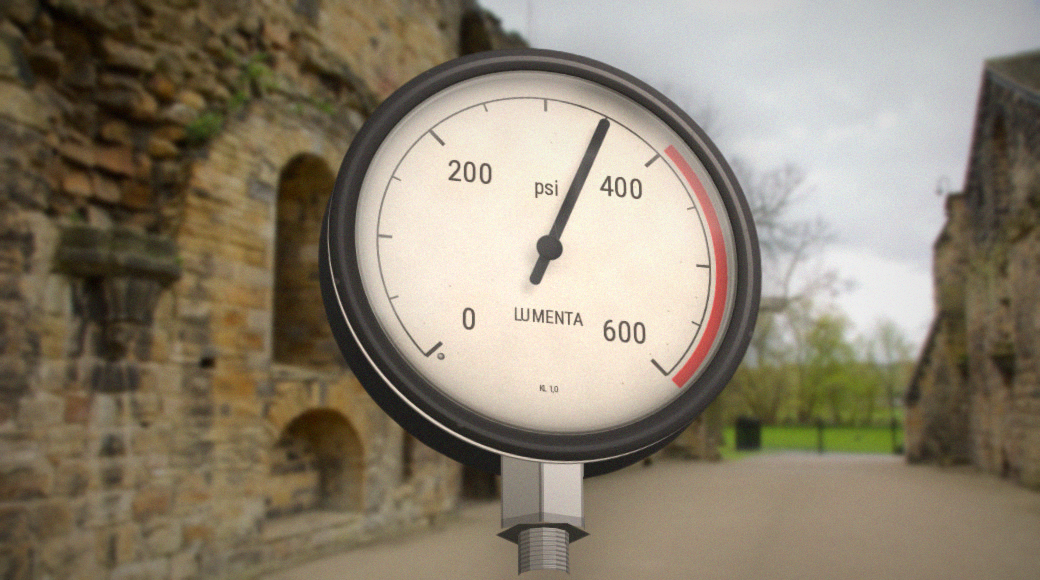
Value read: 350,psi
